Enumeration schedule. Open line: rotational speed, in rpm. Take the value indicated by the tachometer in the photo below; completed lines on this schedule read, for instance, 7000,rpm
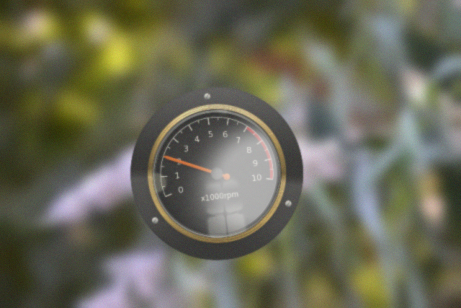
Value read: 2000,rpm
